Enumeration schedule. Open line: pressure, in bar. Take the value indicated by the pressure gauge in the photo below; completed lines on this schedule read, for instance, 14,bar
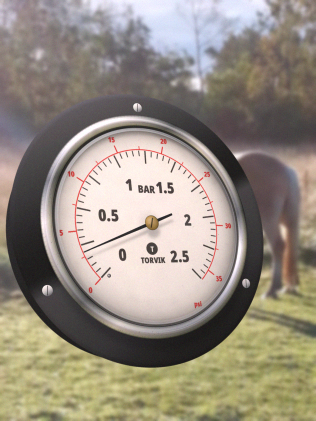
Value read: 0.2,bar
